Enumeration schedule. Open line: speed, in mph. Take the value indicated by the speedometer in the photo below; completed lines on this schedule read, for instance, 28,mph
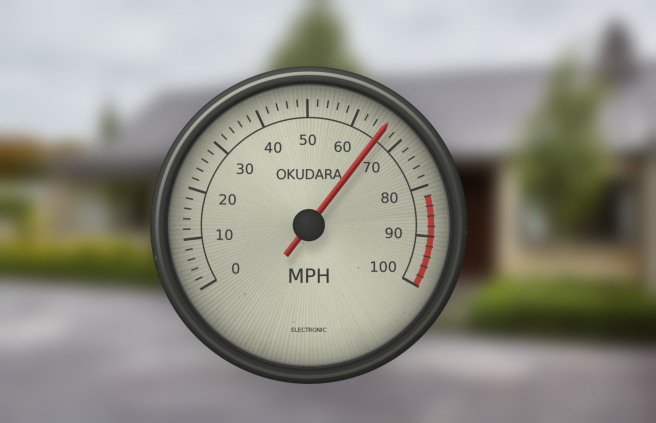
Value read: 66,mph
